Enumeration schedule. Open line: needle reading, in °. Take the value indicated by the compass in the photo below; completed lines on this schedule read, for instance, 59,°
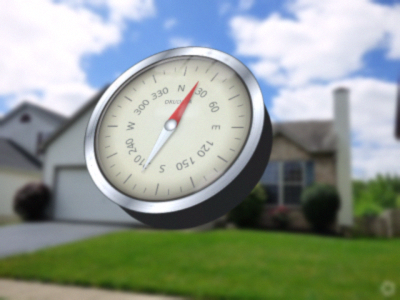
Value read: 20,°
